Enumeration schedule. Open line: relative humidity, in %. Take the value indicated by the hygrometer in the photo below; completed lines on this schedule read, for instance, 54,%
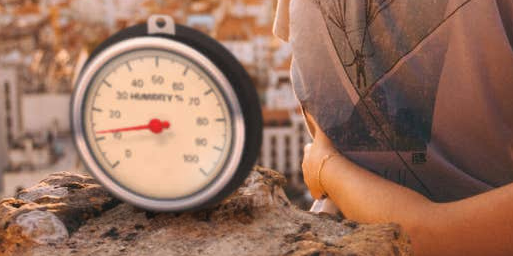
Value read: 12.5,%
